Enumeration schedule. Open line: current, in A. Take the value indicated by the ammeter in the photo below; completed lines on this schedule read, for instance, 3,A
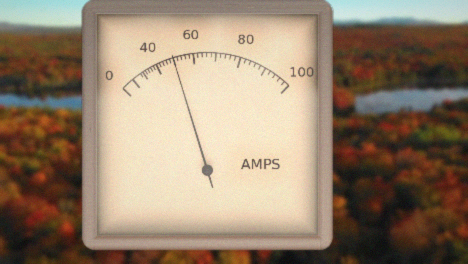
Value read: 50,A
